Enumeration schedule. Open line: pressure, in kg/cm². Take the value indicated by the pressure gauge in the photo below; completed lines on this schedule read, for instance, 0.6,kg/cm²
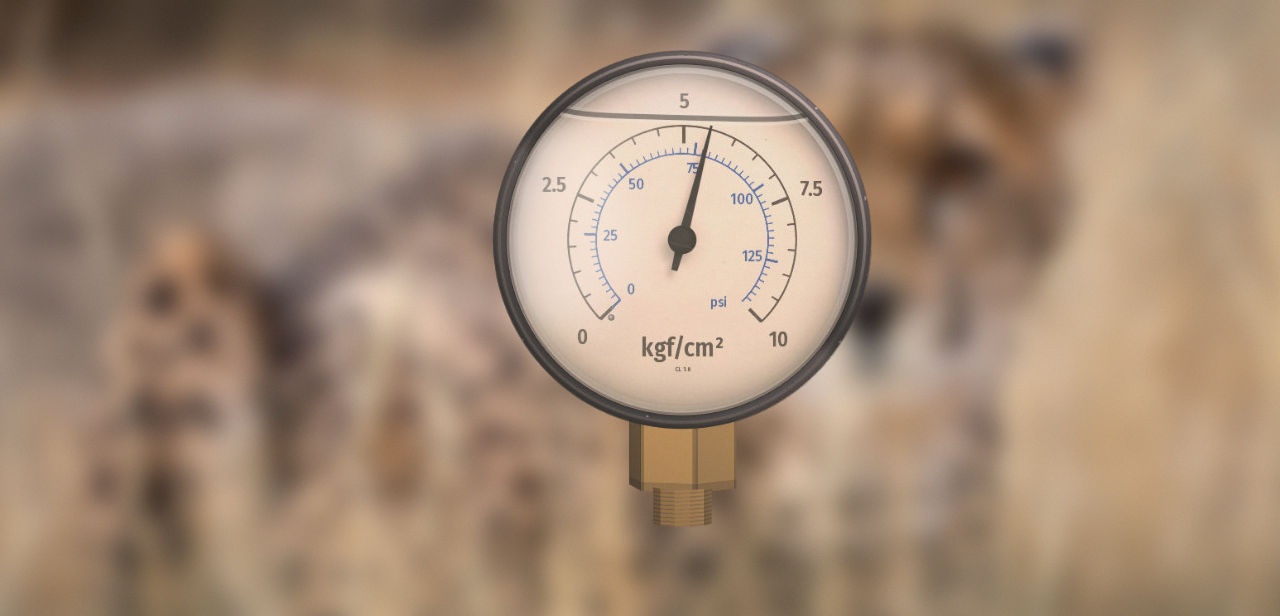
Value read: 5.5,kg/cm²
